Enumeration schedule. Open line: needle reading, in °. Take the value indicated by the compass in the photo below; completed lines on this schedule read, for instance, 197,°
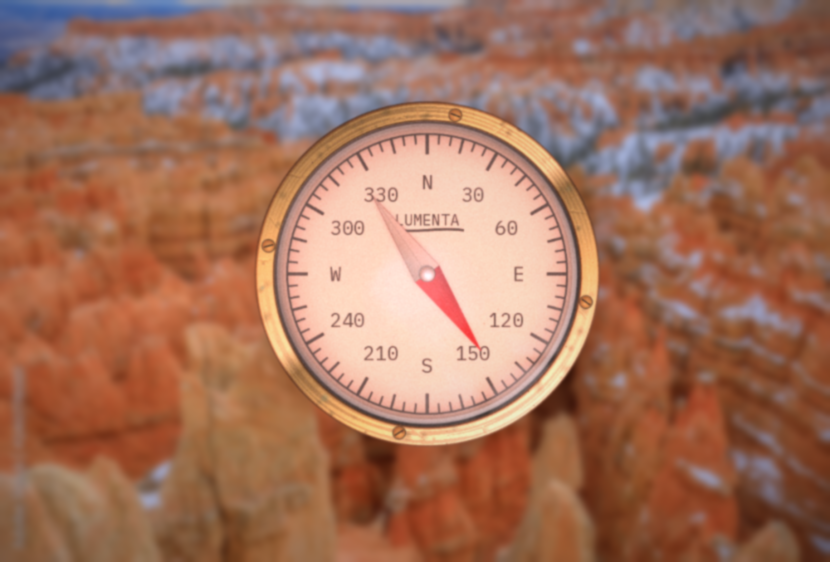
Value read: 145,°
